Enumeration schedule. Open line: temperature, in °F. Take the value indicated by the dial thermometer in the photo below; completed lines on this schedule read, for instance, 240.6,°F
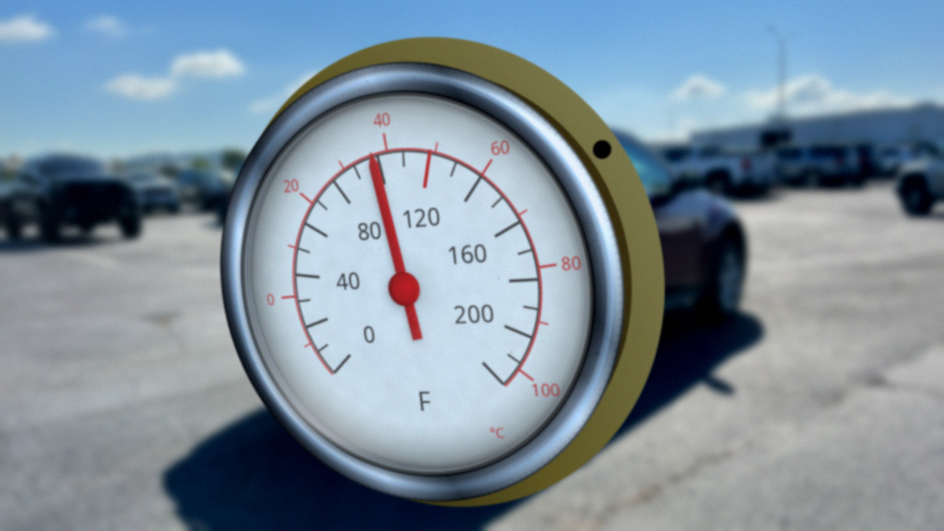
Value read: 100,°F
